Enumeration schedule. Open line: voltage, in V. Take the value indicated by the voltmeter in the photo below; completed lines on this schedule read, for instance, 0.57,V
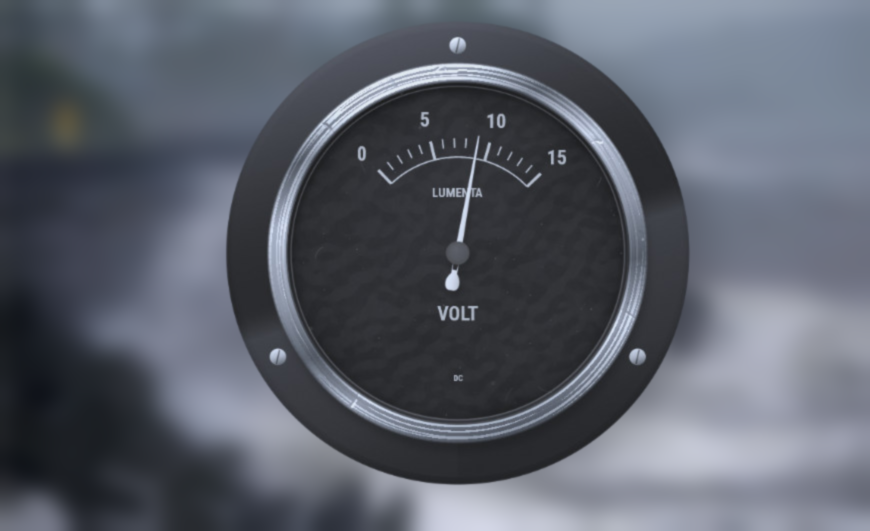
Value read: 9,V
